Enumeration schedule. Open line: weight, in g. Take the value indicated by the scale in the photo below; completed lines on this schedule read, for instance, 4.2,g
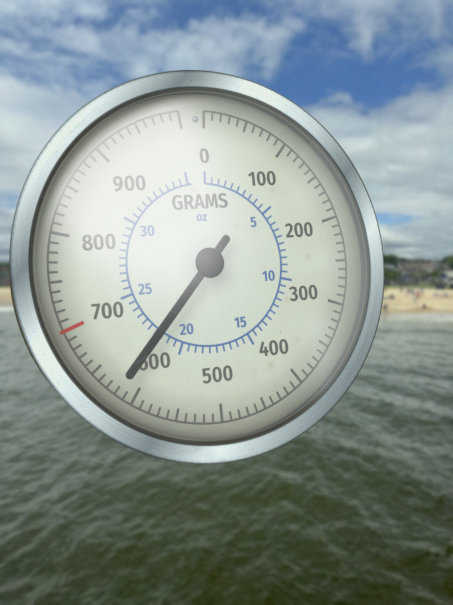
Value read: 620,g
